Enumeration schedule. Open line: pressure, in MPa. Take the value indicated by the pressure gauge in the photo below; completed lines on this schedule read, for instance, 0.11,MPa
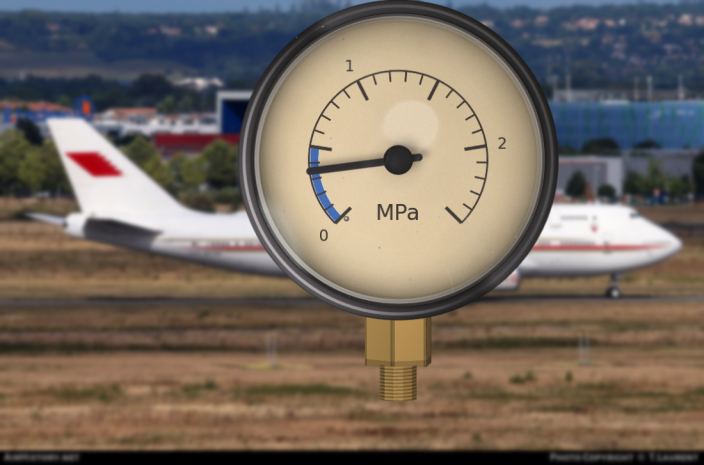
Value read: 0.35,MPa
